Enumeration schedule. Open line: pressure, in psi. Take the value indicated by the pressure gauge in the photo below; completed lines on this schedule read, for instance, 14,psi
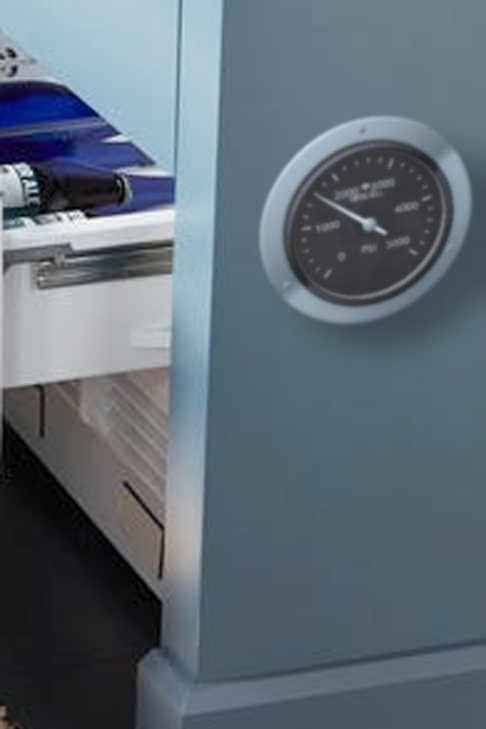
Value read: 1600,psi
